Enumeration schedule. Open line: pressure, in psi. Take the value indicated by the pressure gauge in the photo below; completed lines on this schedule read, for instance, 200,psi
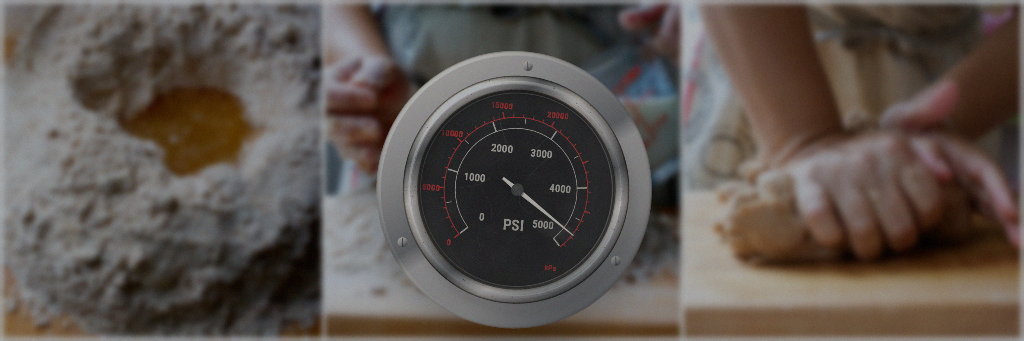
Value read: 4750,psi
